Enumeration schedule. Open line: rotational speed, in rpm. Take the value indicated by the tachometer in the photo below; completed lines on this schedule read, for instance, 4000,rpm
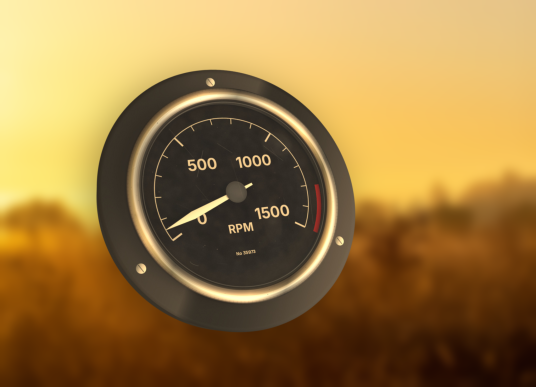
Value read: 50,rpm
